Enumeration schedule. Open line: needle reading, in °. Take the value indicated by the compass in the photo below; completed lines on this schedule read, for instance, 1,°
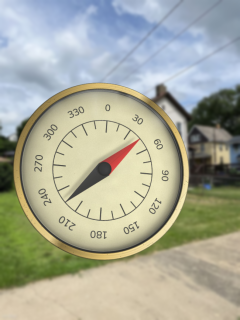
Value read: 45,°
